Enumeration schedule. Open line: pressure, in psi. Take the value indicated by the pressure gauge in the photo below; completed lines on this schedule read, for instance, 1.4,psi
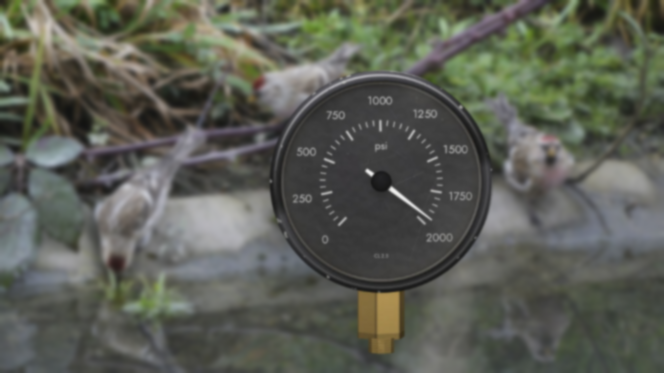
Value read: 1950,psi
